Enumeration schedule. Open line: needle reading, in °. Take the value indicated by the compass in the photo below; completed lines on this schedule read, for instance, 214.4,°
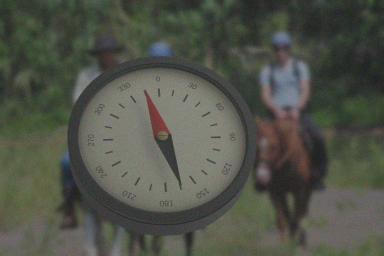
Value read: 345,°
